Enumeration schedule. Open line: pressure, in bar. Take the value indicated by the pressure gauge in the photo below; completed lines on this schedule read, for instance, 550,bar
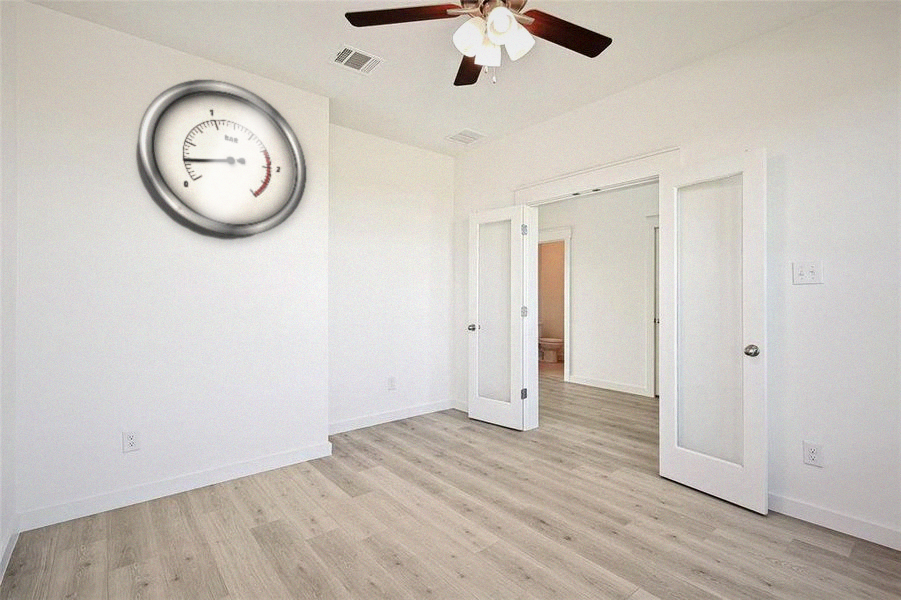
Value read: 0.25,bar
